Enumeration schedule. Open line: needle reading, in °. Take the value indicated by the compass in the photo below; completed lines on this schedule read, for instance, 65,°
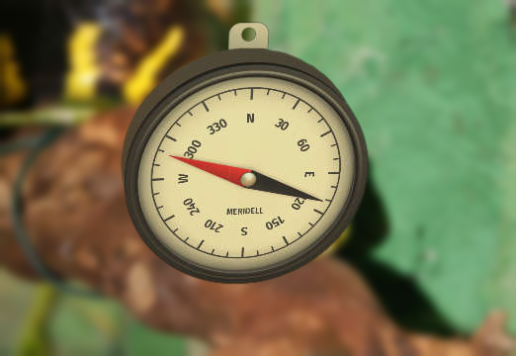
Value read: 290,°
